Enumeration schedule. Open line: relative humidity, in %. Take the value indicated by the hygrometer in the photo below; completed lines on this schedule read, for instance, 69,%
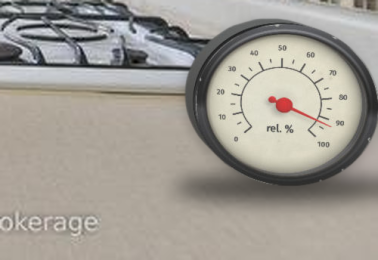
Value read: 92.5,%
